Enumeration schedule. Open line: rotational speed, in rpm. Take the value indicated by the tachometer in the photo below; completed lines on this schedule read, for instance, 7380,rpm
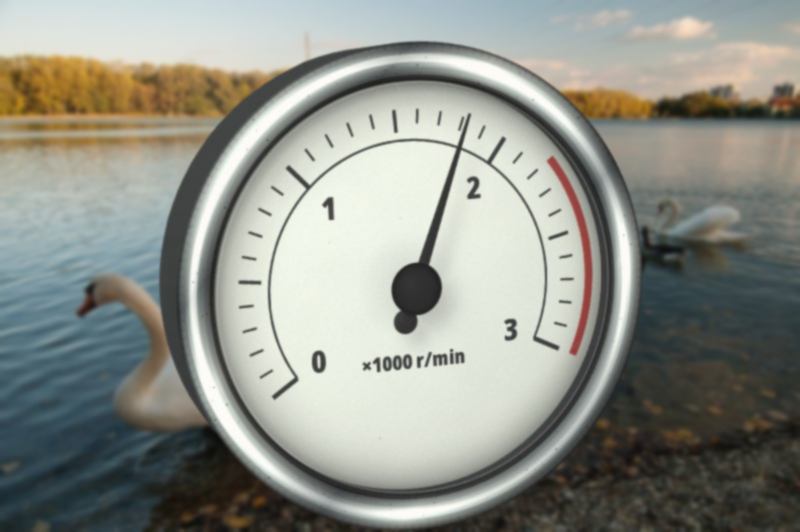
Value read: 1800,rpm
